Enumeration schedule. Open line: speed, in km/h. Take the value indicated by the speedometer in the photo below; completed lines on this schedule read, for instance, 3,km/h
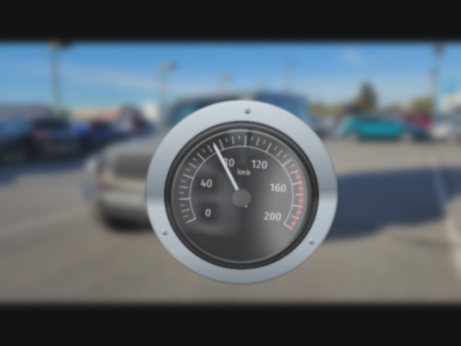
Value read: 75,km/h
